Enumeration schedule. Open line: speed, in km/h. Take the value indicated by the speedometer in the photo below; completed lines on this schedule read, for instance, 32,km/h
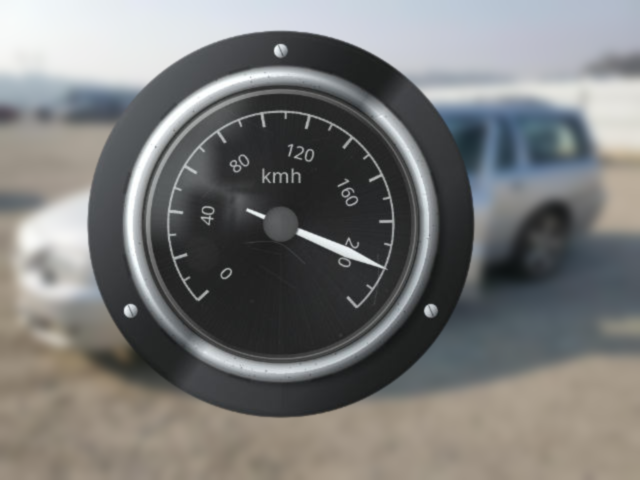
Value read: 200,km/h
